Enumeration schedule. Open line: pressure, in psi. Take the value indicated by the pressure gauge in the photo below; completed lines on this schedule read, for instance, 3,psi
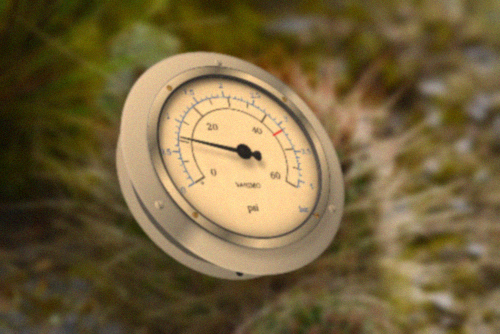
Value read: 10,psi
